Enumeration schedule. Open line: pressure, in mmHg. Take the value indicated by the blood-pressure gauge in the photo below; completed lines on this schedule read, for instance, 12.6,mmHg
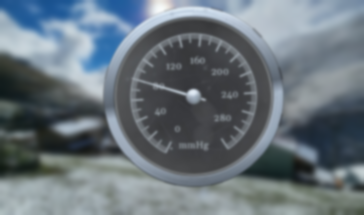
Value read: 80,mmHg
